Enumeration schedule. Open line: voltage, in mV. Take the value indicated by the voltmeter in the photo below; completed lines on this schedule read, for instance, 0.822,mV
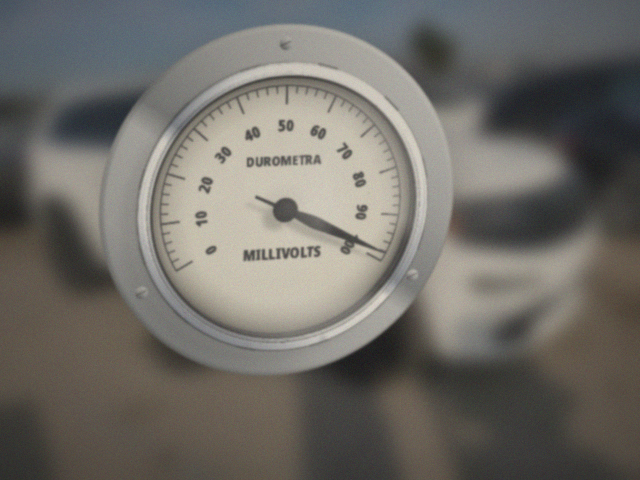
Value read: 98,mV
